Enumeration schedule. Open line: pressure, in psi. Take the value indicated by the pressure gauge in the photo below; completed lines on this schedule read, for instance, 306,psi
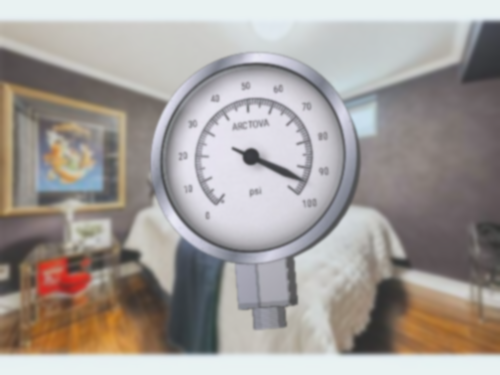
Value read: 95,psi
